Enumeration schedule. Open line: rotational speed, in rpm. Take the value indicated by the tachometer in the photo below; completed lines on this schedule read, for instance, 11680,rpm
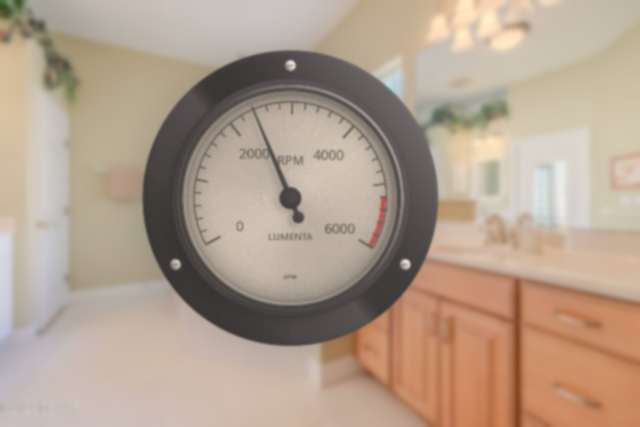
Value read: 2400,rpm
